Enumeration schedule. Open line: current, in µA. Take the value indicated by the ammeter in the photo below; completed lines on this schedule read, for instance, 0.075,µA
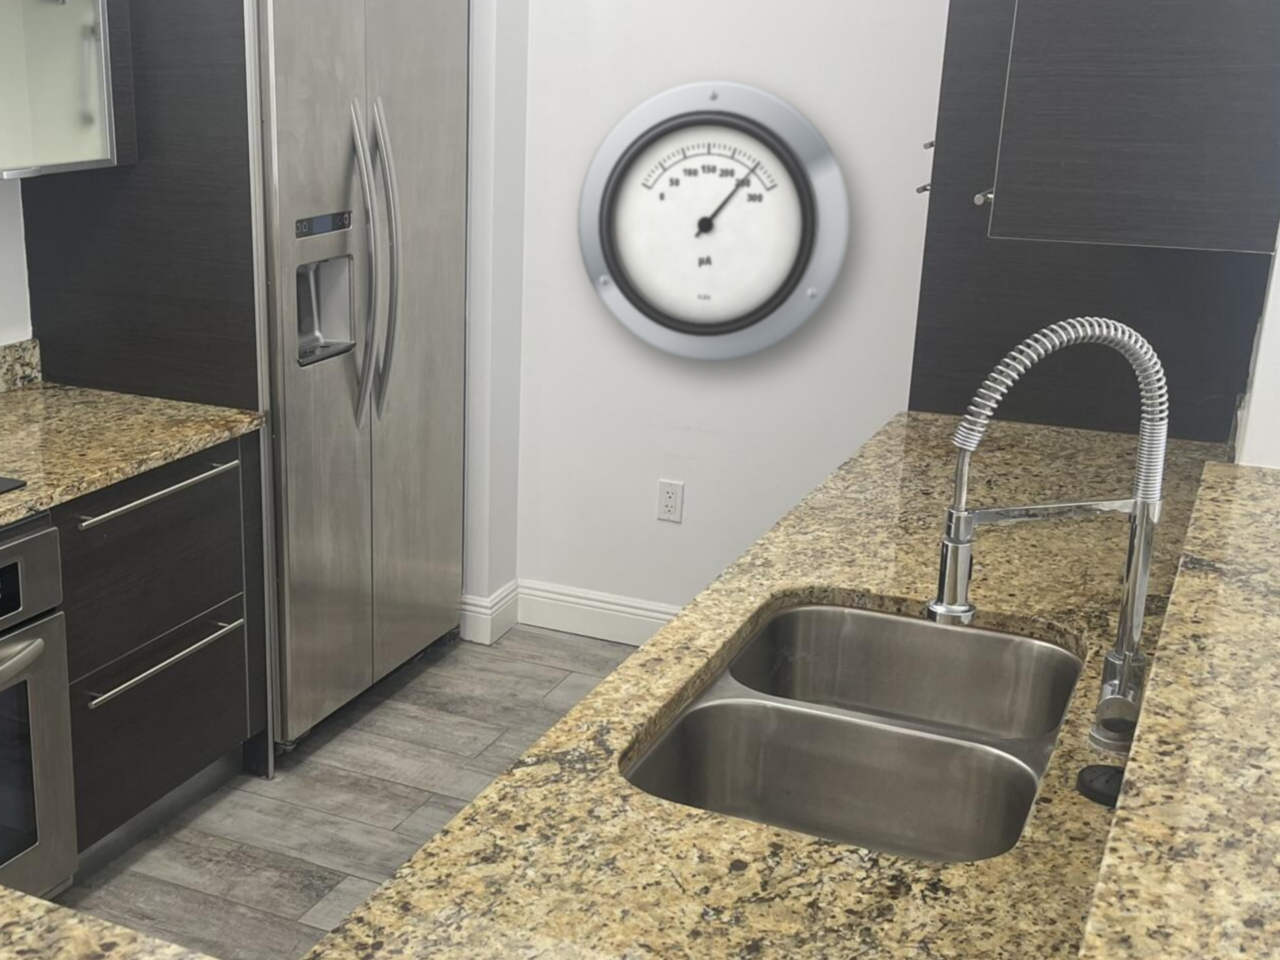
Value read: 250,µA
